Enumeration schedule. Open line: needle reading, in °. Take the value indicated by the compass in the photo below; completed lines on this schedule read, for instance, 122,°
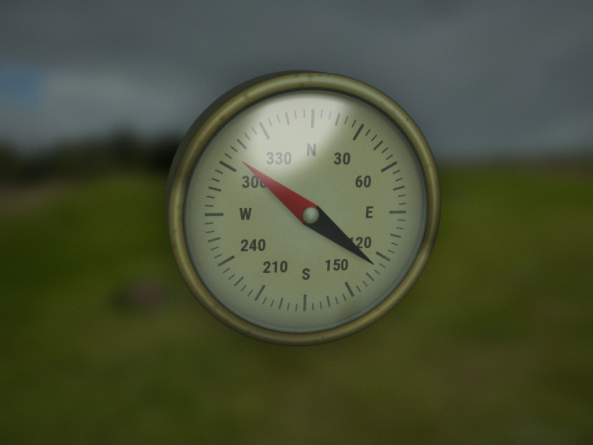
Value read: 307.5,°
